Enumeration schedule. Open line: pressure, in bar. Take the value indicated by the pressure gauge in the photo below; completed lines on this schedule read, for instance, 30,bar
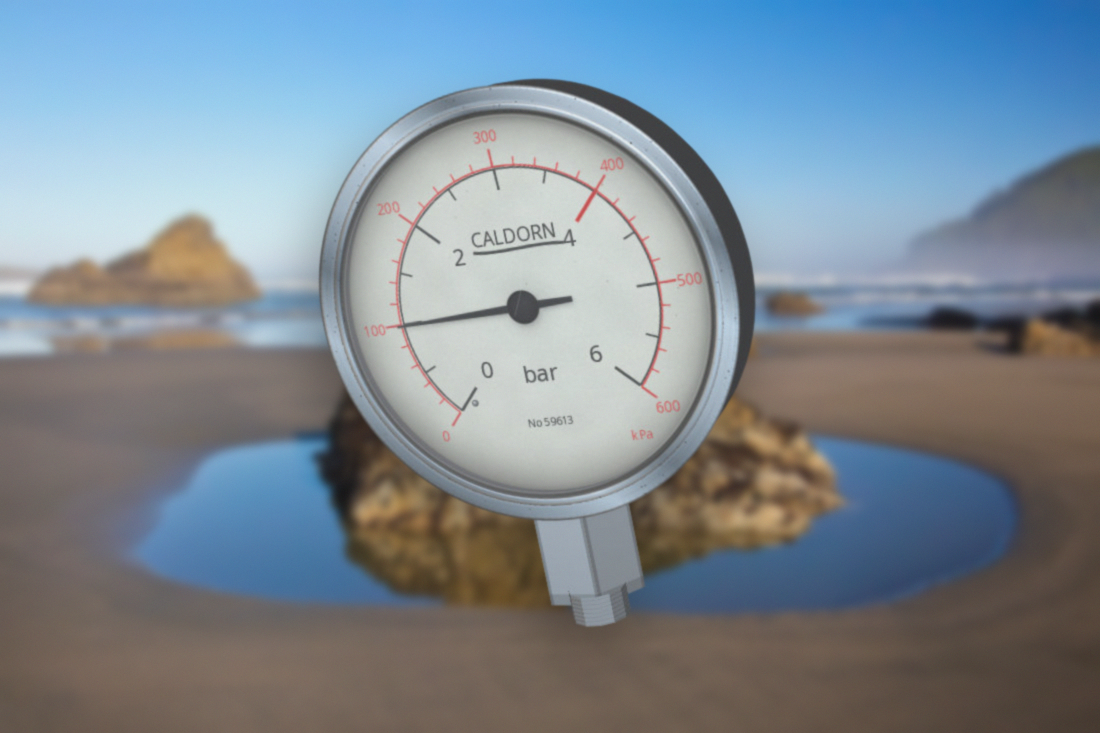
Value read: 1,bar
